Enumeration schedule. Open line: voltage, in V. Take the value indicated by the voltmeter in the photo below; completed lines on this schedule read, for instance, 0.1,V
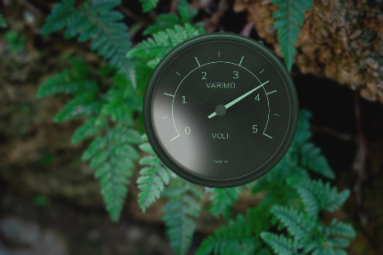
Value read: 3.75,V
